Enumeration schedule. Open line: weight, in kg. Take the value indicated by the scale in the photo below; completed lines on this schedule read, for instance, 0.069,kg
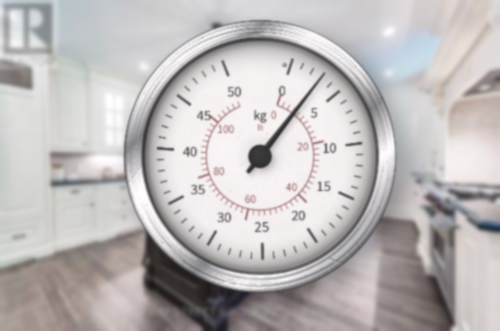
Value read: 3,kg
